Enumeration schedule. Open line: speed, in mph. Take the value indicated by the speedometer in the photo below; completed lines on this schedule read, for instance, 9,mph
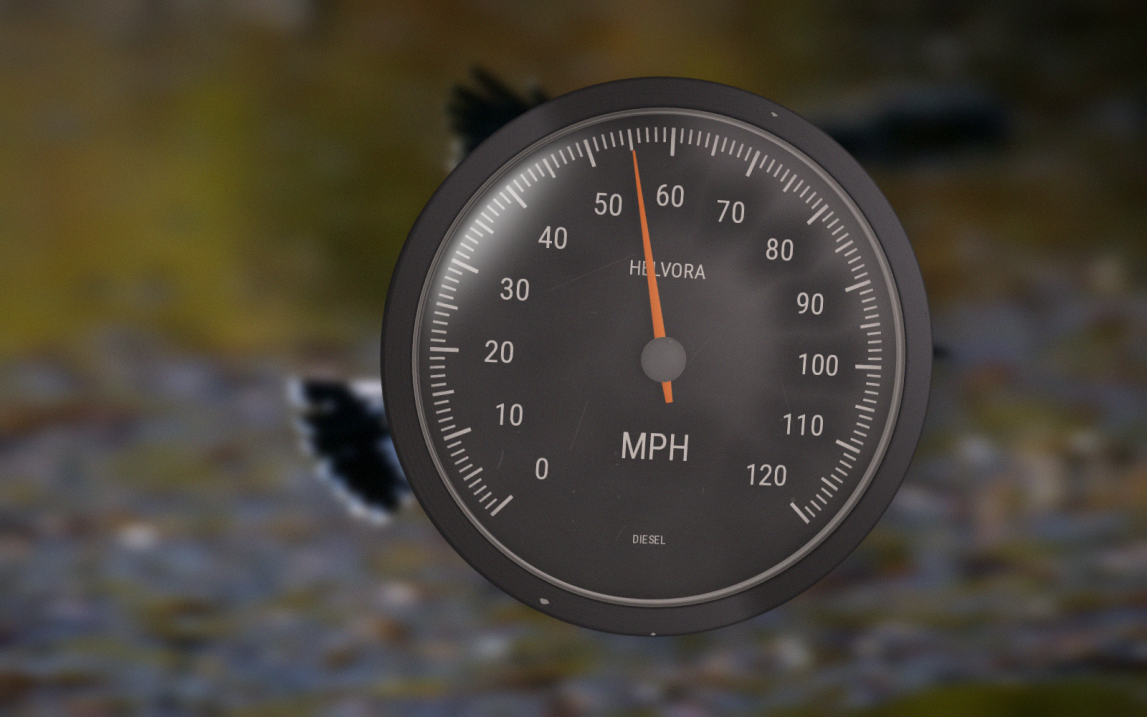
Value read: 55,mph
